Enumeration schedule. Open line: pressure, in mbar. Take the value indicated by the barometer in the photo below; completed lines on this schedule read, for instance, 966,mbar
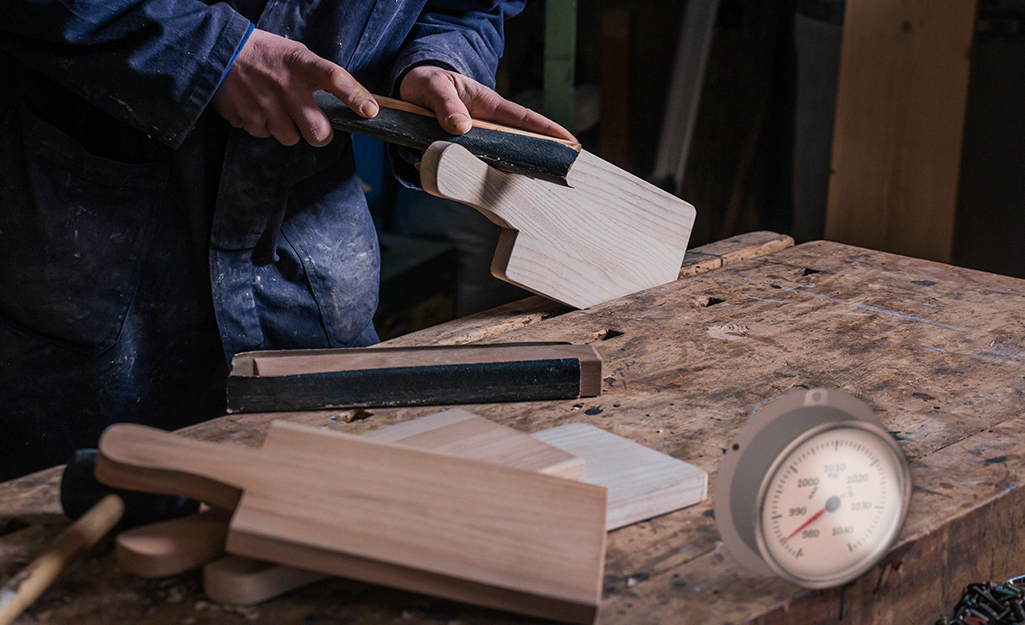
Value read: 985,mbar
